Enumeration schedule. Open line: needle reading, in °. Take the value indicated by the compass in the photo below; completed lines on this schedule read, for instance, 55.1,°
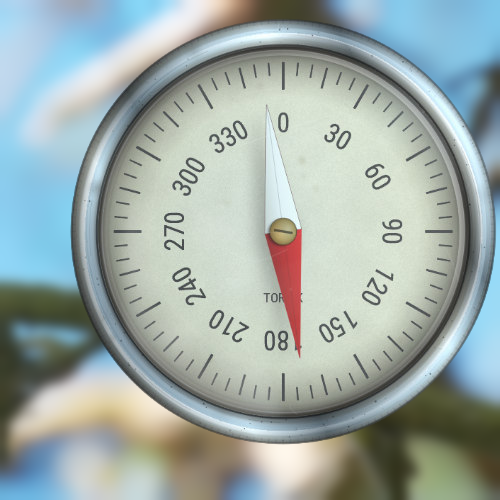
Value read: 172.5,°
